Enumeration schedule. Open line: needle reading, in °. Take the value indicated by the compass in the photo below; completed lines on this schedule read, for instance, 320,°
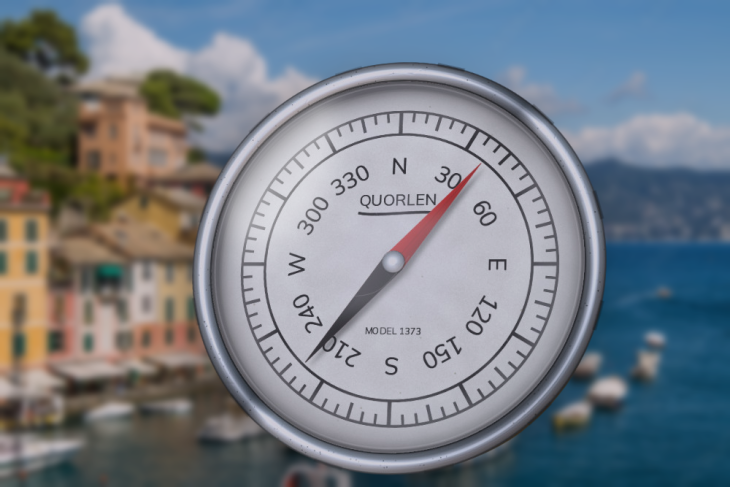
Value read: 40,°
